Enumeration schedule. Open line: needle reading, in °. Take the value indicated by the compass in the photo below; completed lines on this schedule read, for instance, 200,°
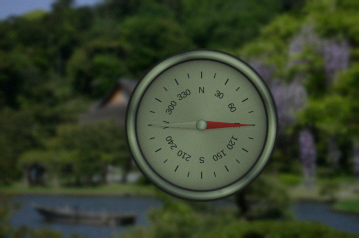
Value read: 90,°
